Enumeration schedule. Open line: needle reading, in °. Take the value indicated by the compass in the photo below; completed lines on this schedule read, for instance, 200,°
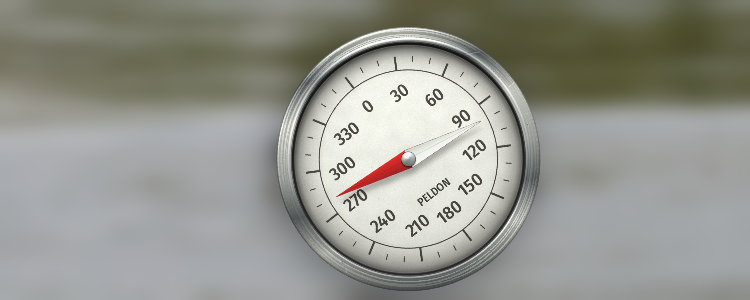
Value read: 280,°
